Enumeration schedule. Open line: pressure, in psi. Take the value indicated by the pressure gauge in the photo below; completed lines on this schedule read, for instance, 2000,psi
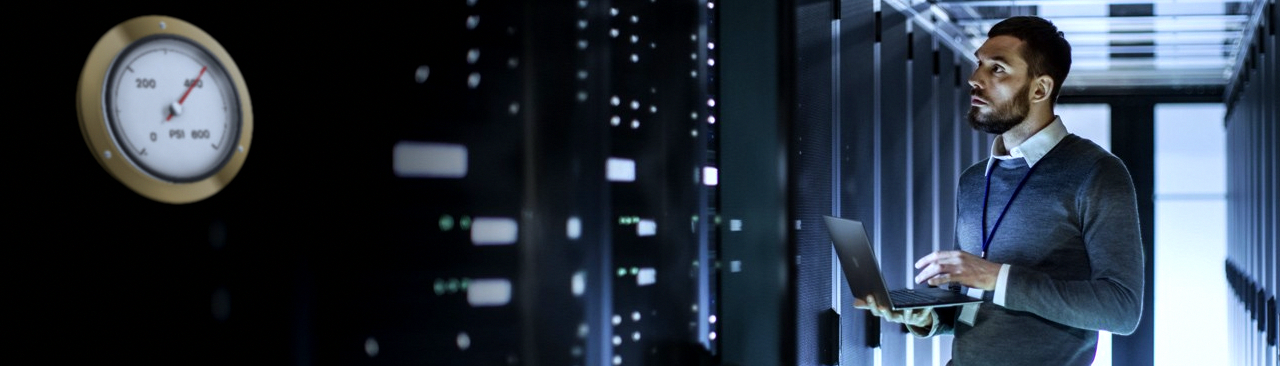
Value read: 400,psi
